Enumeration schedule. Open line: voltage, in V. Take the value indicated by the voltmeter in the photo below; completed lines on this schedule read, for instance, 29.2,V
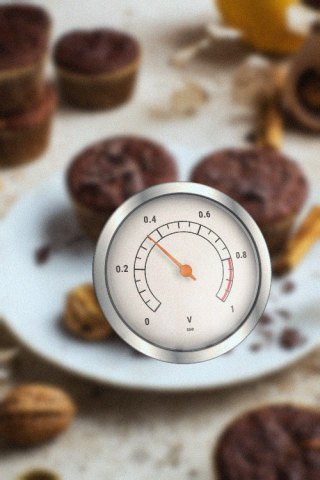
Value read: 0.35,V
